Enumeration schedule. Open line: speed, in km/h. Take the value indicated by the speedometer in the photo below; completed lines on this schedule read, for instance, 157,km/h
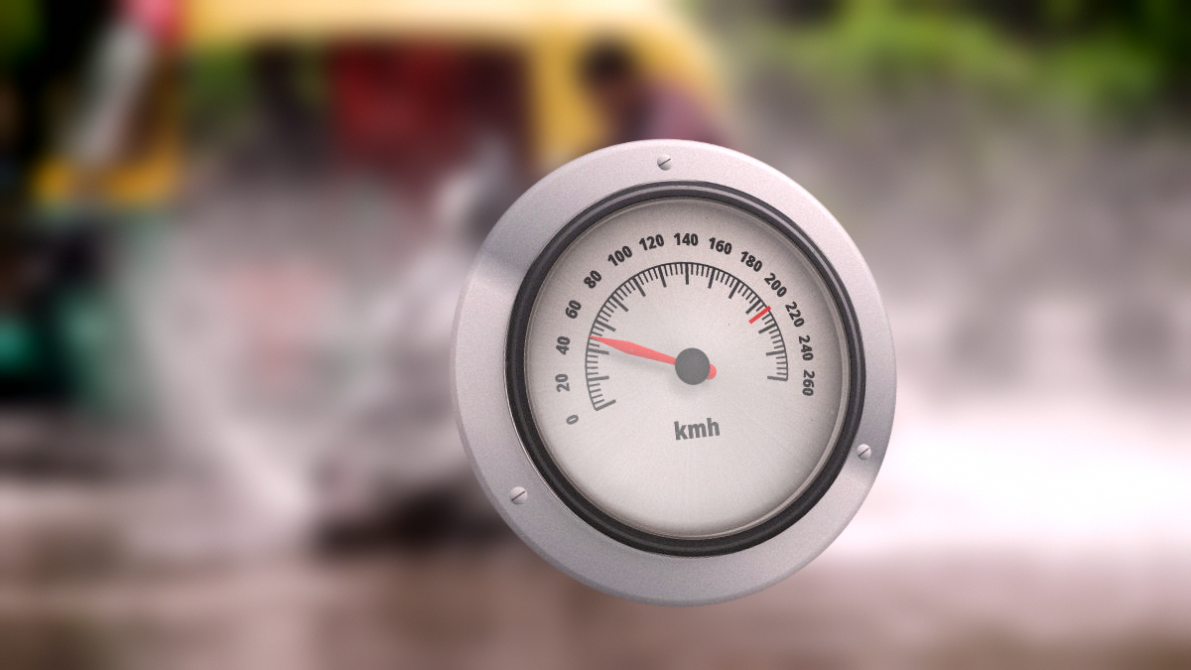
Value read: 48,km/h
